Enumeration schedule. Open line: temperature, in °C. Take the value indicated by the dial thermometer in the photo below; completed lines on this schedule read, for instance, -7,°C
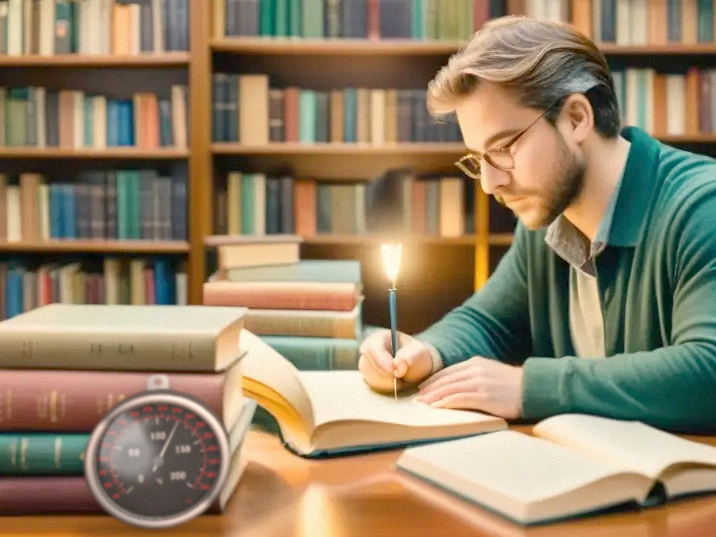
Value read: 120,°C
